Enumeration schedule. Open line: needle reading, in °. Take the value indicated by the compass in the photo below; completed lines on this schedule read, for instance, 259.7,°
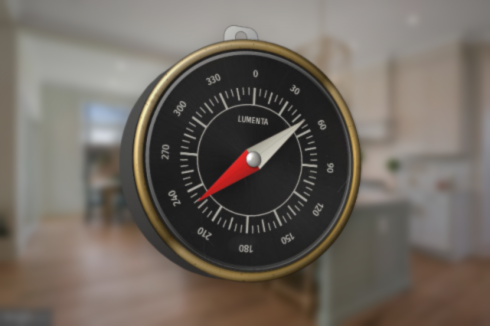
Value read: 230,°
